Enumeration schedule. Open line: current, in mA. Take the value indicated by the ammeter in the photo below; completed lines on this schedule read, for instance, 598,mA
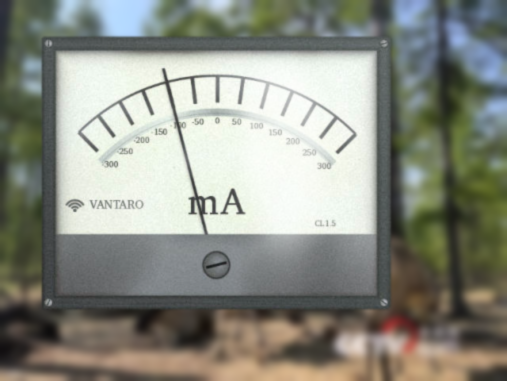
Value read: -100,mA
